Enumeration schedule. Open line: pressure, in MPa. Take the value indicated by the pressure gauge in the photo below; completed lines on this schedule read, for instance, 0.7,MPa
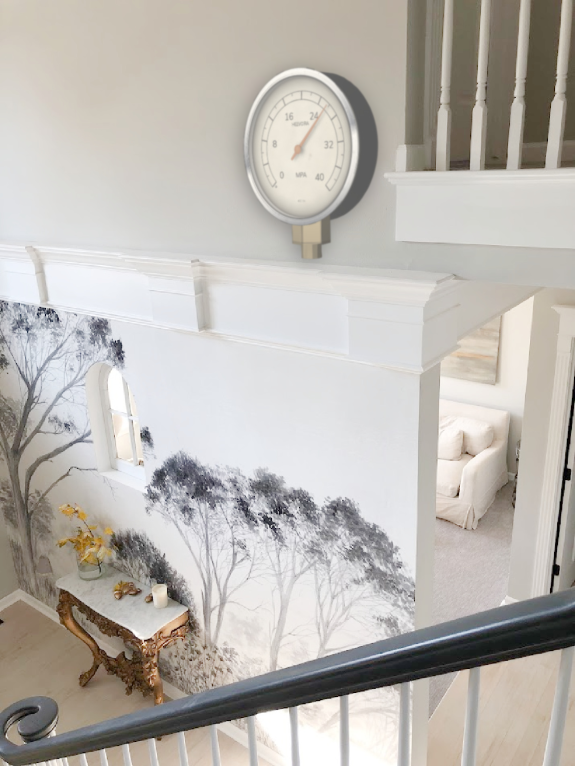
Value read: 26,MPa
